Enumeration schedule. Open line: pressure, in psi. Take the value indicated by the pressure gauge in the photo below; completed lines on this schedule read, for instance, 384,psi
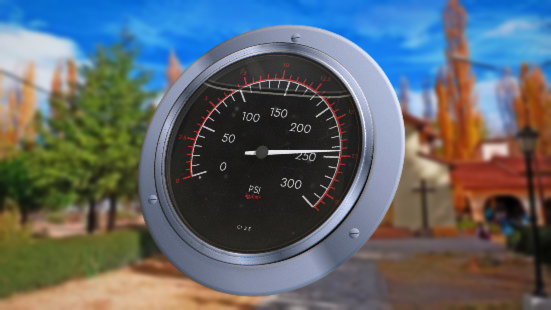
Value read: 245,psi
